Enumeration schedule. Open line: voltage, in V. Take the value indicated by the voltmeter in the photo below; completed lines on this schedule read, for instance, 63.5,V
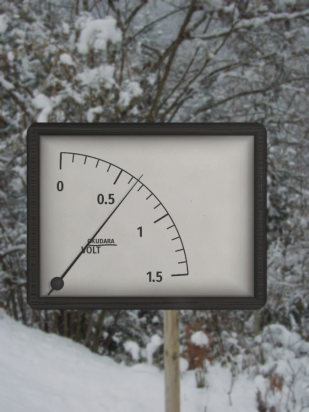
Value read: 0.65,V
